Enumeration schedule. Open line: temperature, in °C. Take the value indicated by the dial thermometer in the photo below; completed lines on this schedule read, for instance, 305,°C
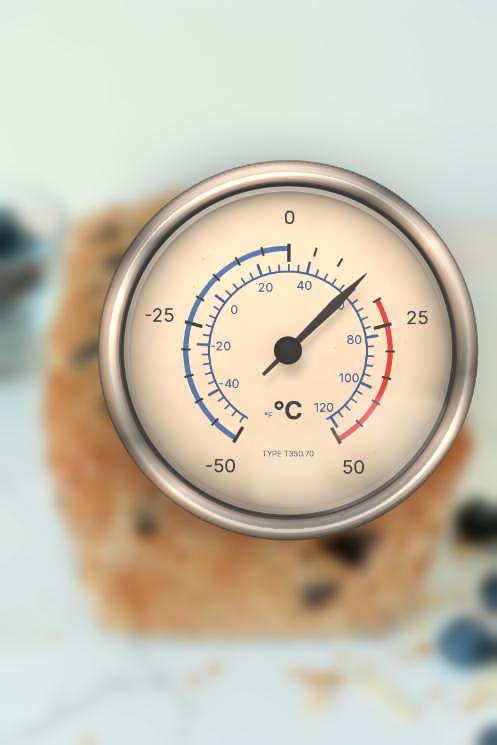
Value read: 15,°C
